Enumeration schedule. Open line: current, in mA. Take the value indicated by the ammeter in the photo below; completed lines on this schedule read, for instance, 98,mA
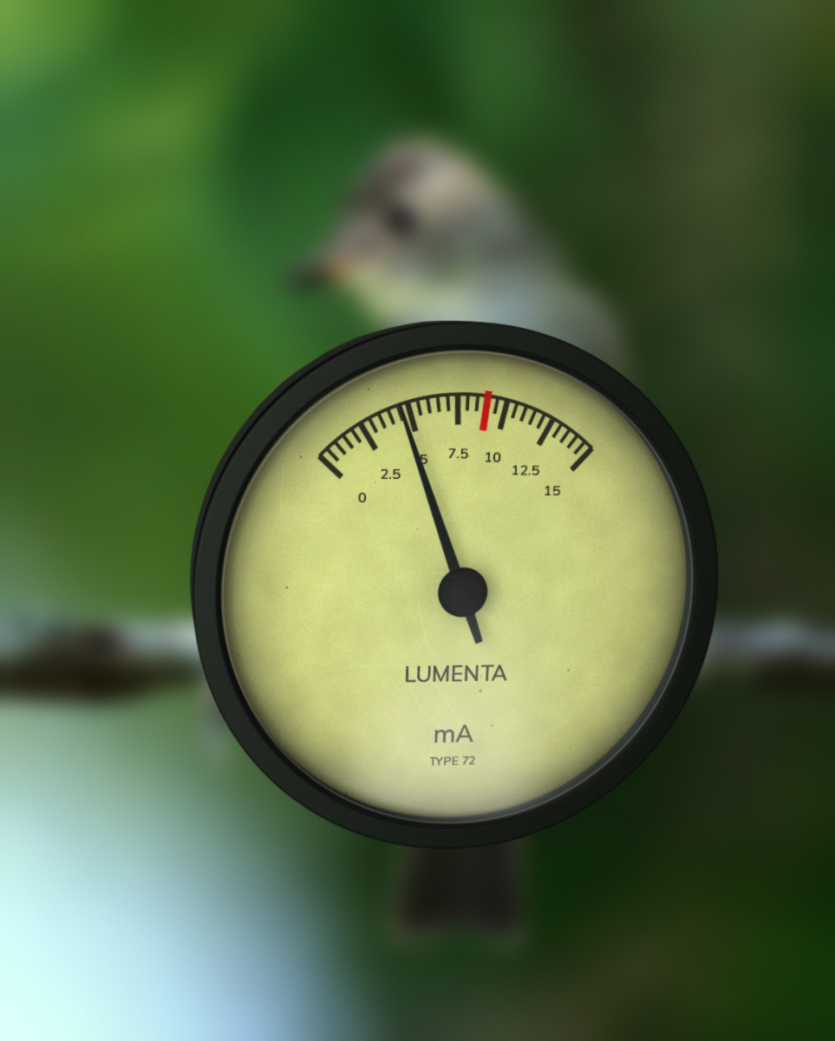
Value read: 4.5,mA
